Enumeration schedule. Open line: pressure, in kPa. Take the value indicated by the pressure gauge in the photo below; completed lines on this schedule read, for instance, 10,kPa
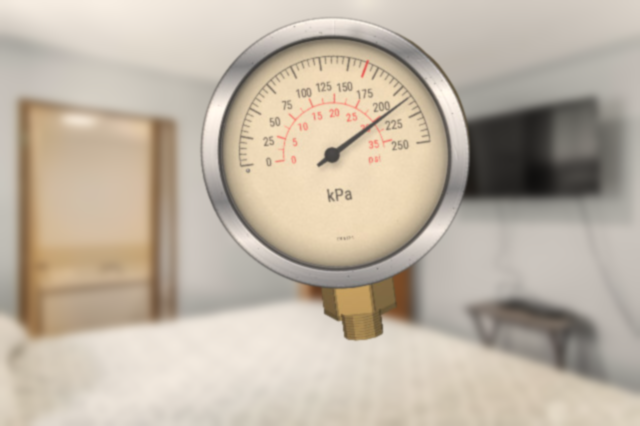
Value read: 210,kPa
